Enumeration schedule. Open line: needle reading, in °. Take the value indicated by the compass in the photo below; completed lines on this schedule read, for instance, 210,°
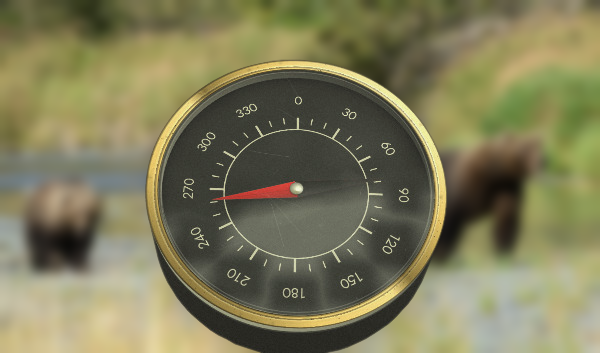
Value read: 260,°
